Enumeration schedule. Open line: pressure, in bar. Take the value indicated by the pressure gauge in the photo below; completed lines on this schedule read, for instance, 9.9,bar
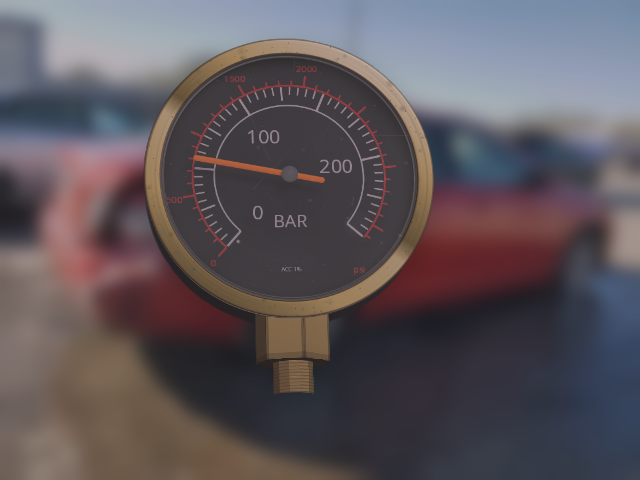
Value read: 55,bar
